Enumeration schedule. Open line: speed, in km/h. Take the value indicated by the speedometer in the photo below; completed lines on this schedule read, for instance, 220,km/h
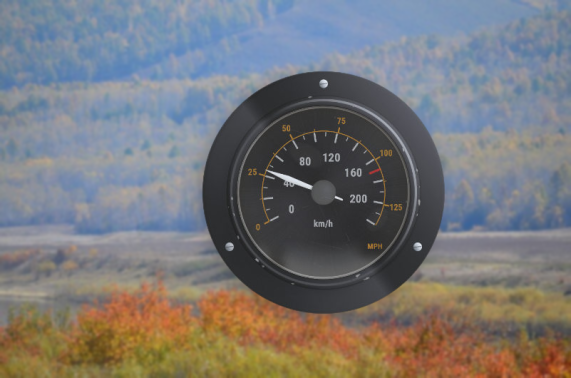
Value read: 45,km/h
